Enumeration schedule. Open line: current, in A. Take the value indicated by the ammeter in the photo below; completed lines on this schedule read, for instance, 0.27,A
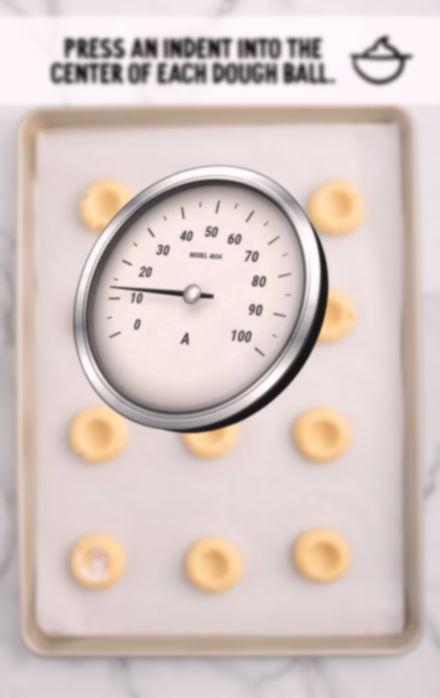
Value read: 12.5,A
